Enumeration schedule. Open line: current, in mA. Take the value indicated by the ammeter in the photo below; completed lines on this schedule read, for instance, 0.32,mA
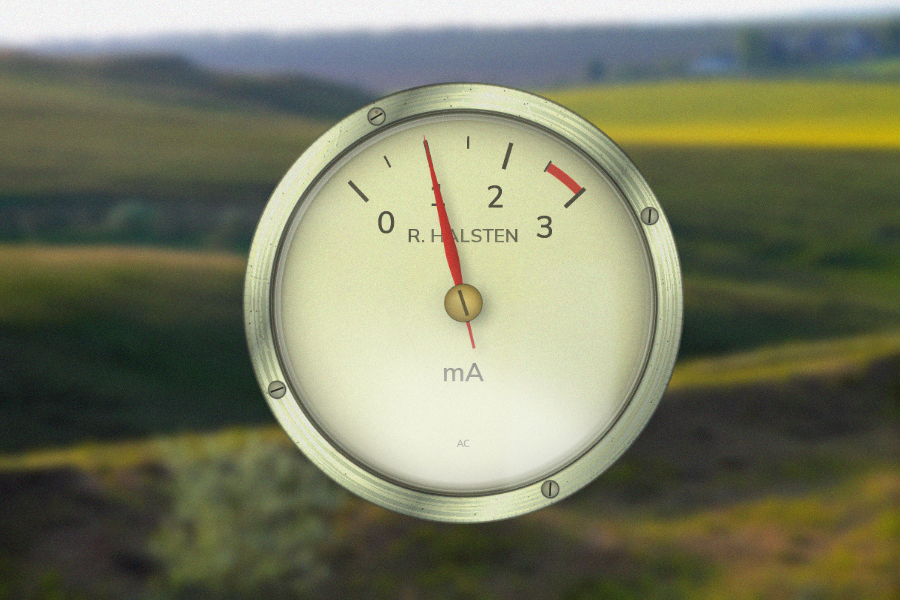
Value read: 1,mA
